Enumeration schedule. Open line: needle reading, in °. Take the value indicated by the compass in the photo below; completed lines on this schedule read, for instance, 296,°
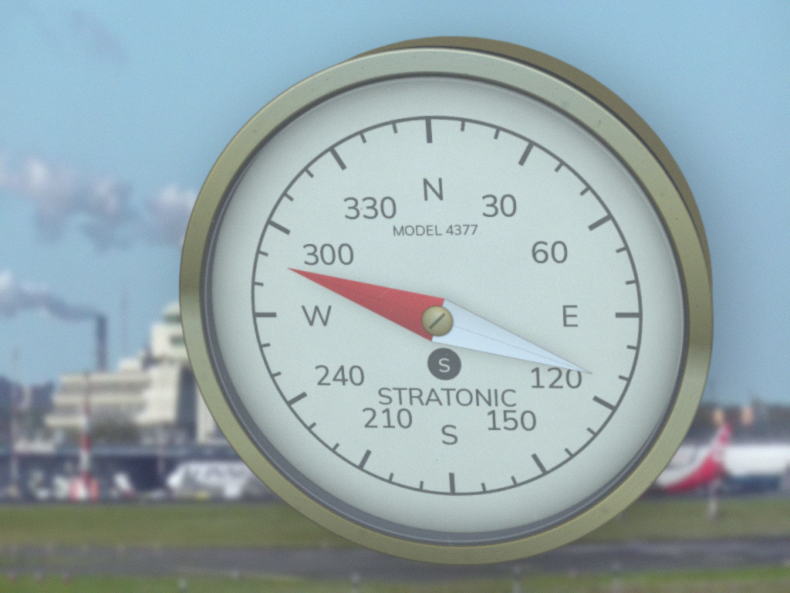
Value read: 290,°
